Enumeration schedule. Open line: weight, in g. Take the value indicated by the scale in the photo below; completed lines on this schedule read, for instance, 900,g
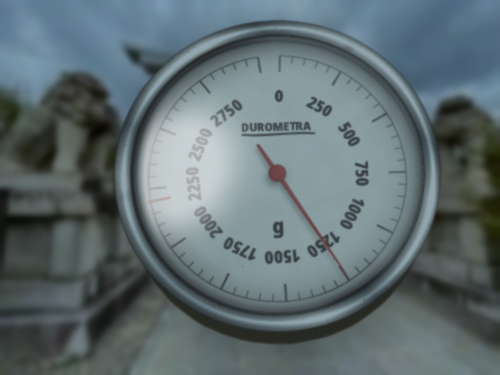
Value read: 1250,g
